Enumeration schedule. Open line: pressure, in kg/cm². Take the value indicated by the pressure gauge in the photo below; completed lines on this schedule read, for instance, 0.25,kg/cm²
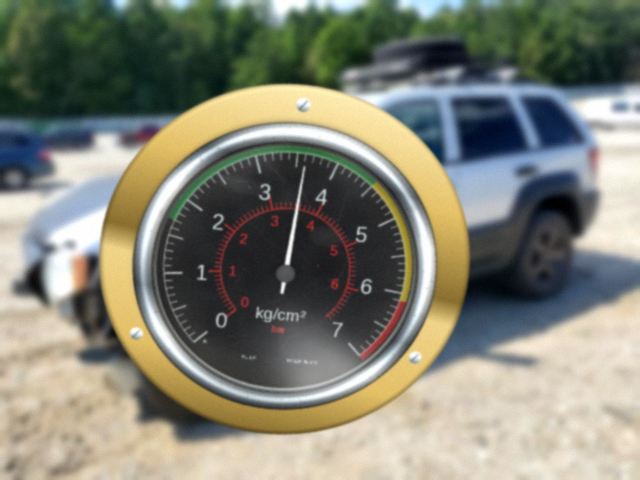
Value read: 3.6,kg/cm²
